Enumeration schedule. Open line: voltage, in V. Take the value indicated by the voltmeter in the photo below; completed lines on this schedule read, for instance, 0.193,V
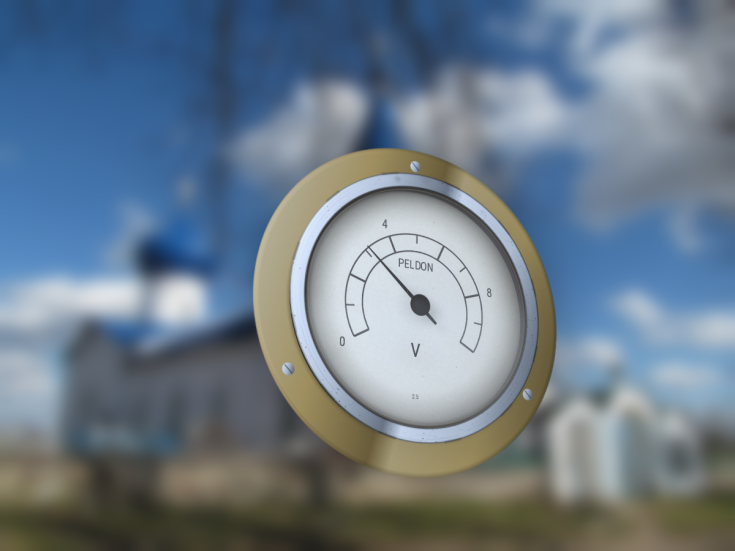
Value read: 3,V
